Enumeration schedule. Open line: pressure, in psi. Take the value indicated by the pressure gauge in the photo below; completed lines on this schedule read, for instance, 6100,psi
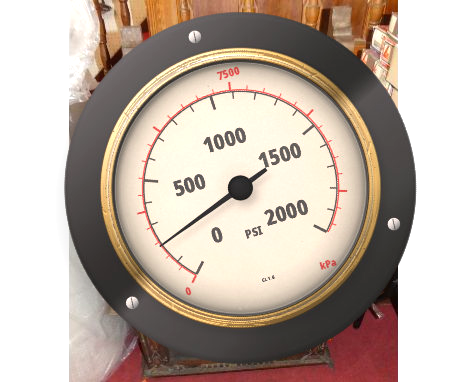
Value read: 200,psi
